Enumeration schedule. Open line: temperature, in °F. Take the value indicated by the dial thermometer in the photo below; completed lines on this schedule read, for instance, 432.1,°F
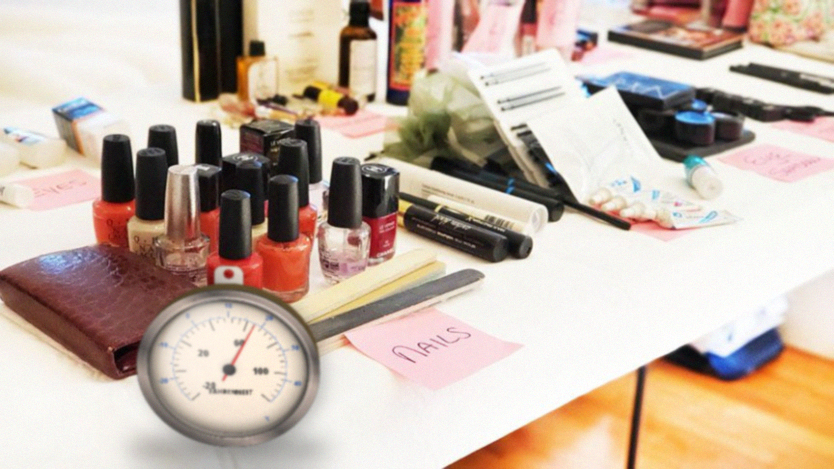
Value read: 64,°F
